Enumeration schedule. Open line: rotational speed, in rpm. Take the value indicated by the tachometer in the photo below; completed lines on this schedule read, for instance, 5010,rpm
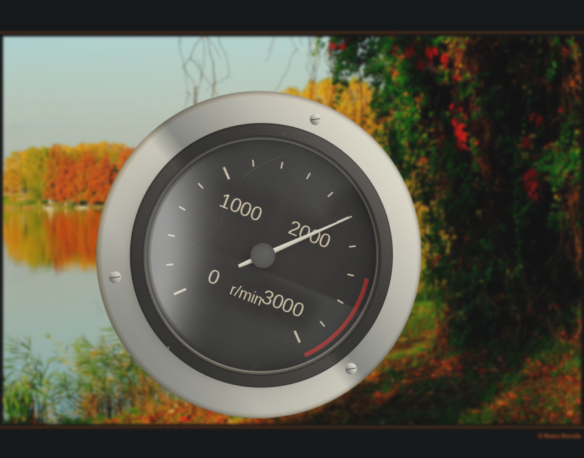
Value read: 2000,rpm
